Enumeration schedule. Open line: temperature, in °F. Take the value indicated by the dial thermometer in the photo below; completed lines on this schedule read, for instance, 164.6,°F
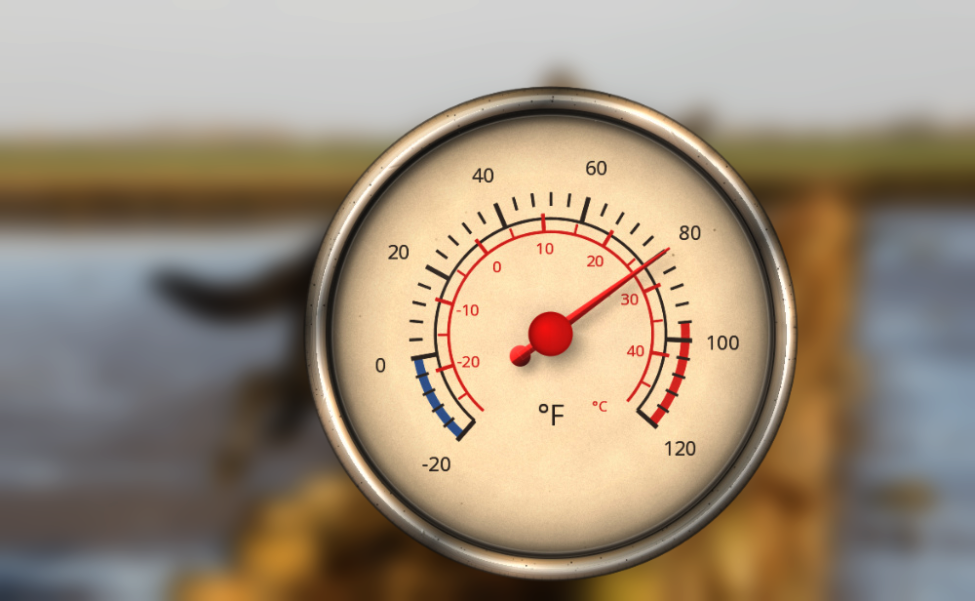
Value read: 80,°F
